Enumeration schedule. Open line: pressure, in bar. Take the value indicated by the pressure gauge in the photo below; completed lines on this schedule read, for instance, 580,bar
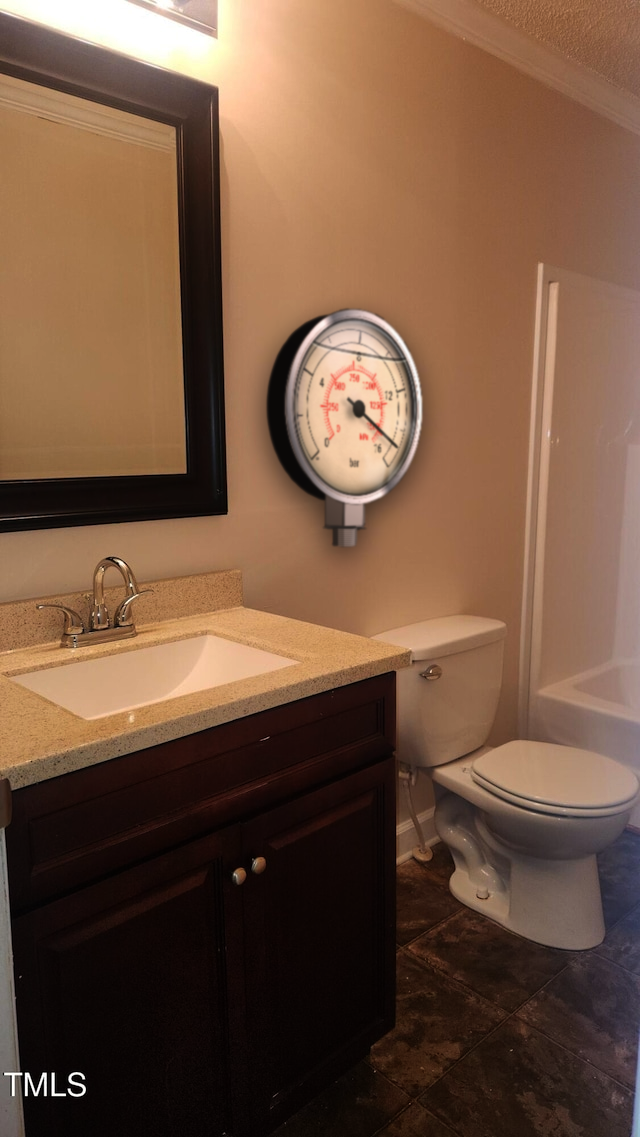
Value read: 15,bar
